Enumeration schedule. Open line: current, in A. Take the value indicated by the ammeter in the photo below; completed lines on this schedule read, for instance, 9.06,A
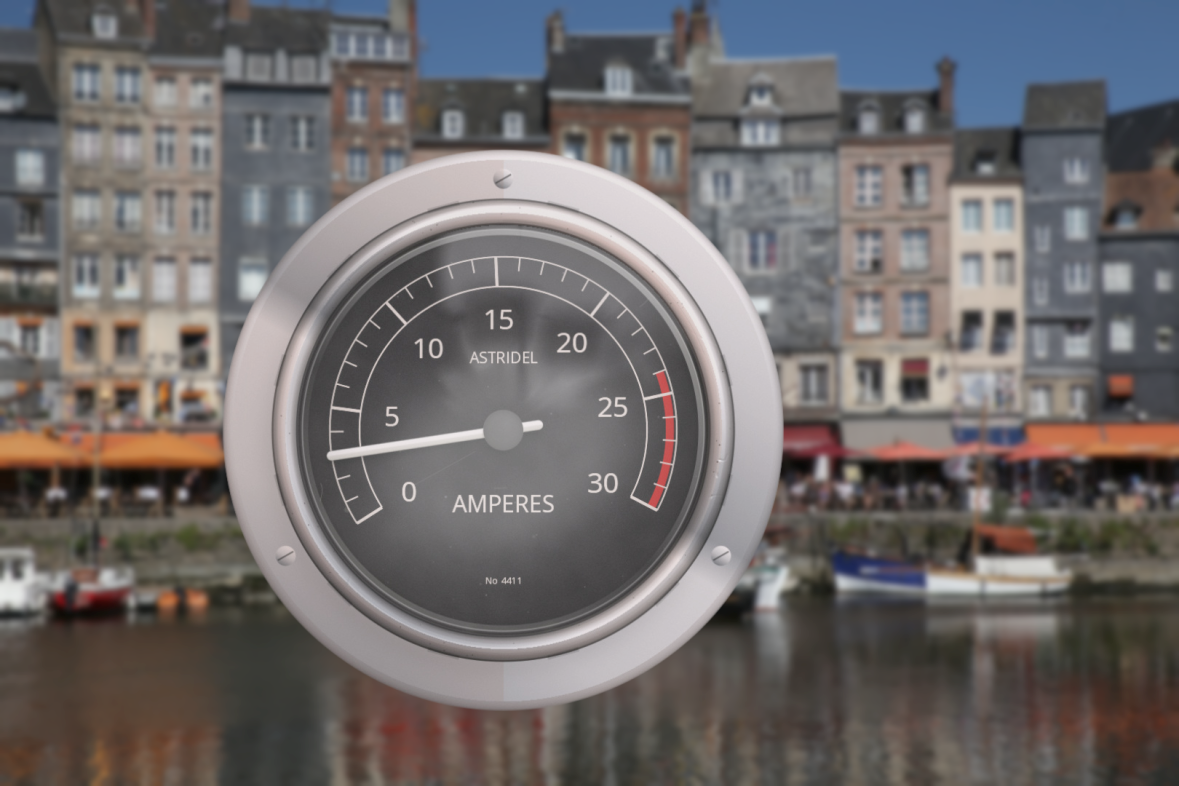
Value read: 3,A
